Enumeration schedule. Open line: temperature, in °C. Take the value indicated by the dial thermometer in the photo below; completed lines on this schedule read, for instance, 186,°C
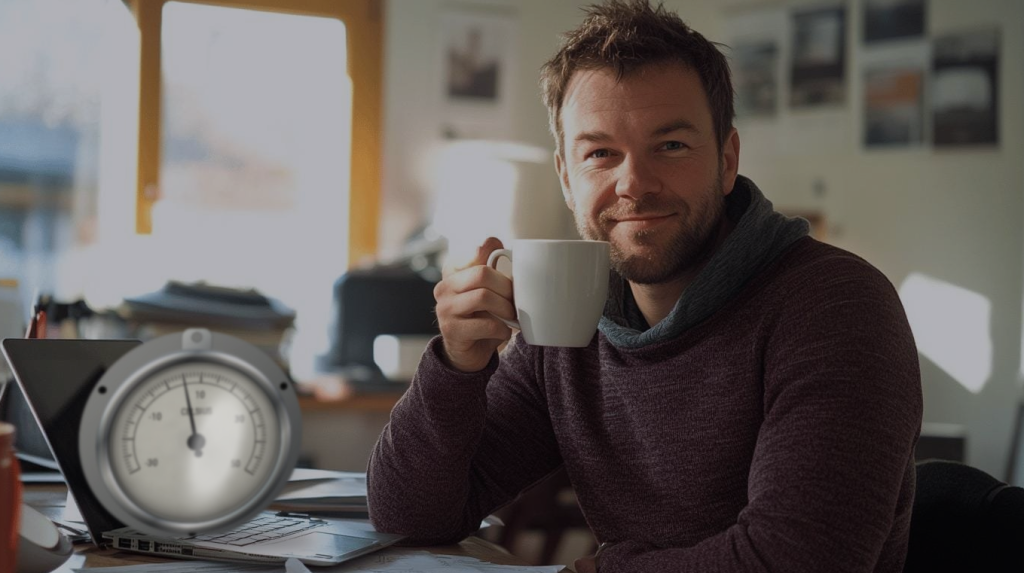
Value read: 5,°C
